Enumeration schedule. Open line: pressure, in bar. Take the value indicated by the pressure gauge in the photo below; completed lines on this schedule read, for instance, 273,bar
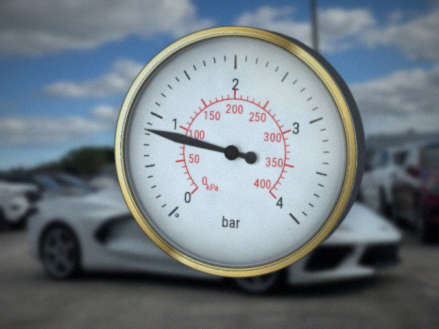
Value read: 0.85,bar
